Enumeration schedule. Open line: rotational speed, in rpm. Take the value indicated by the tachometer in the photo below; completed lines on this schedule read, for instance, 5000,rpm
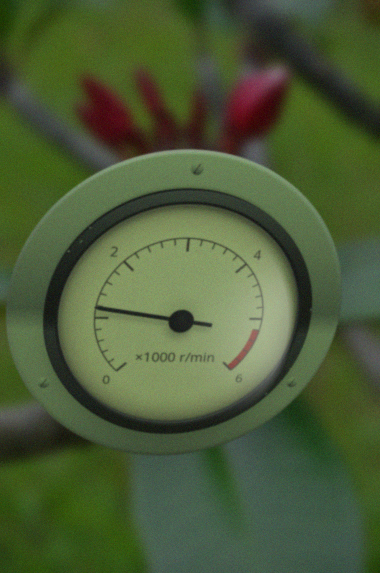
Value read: 1200,rpm
